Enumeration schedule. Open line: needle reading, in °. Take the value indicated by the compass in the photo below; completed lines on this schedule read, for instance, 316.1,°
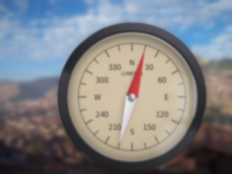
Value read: 15,°
